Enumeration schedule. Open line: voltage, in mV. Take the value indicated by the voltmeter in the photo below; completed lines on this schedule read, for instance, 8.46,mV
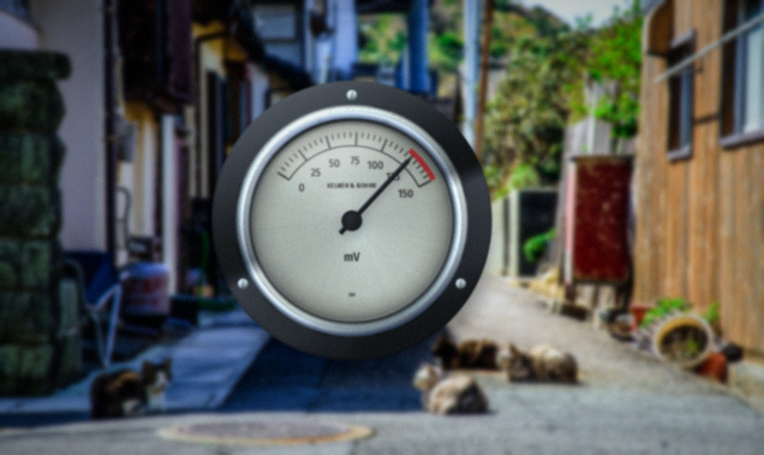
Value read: 125,mV
